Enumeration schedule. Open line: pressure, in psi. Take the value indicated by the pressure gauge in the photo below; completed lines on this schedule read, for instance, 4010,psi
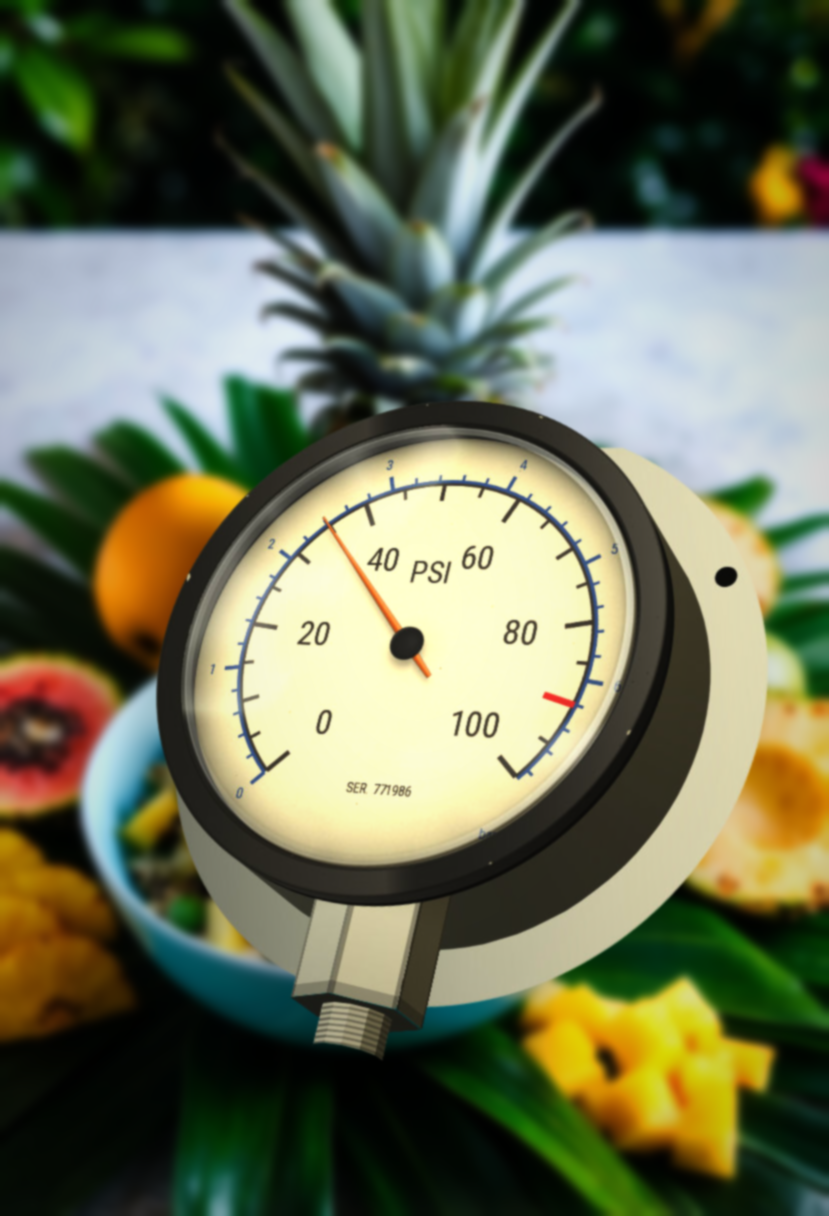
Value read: 35,psi
